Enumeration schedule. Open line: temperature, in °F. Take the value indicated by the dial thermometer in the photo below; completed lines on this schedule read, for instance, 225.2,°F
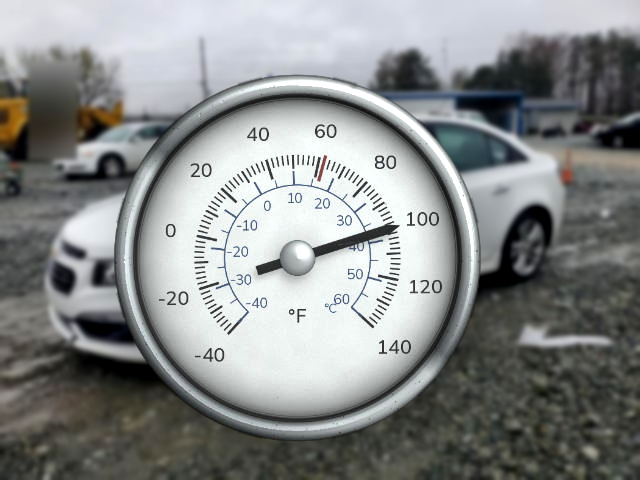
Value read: 100,°F
